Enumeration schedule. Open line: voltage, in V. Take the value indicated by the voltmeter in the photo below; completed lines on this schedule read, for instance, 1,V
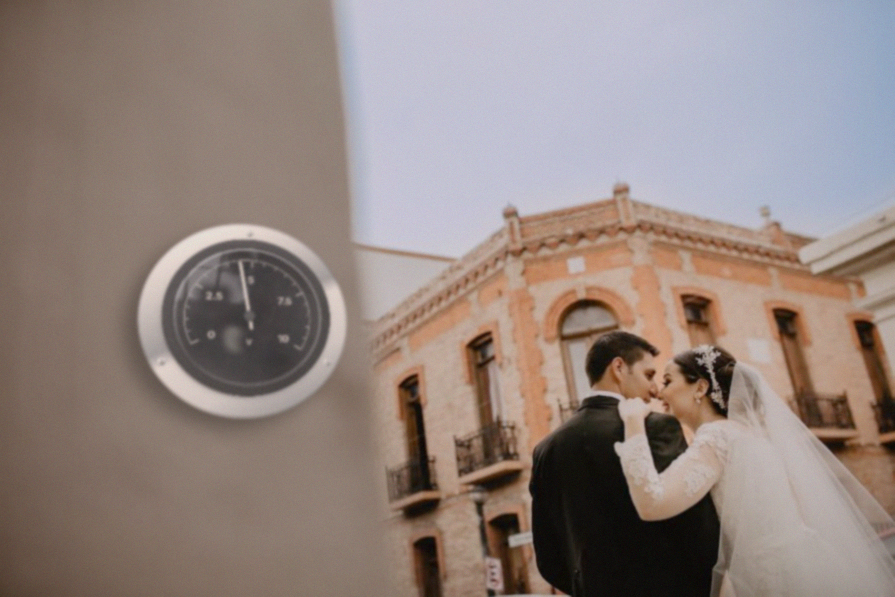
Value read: 4.5,V
